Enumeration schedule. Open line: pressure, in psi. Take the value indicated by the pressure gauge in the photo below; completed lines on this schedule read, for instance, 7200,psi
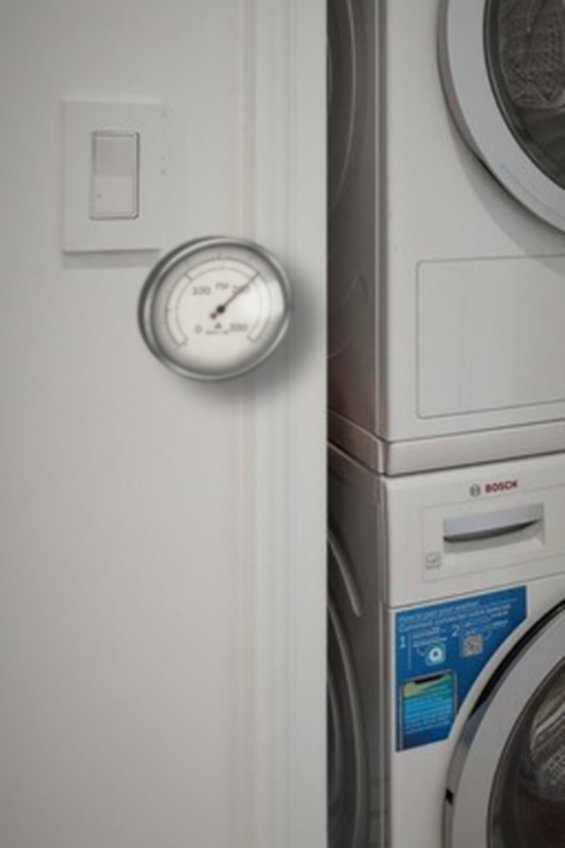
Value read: 200,psi
